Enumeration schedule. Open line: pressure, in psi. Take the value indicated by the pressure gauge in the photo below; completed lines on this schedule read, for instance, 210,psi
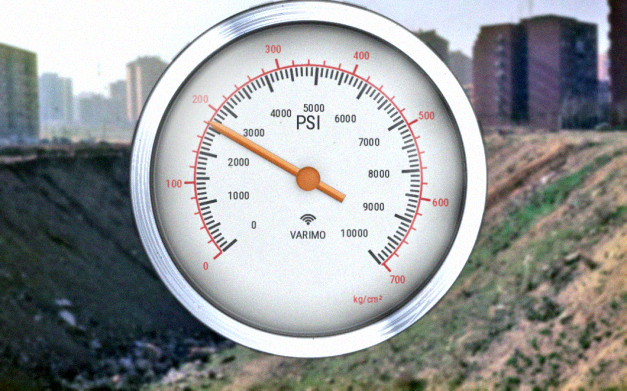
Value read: 2600,psi
